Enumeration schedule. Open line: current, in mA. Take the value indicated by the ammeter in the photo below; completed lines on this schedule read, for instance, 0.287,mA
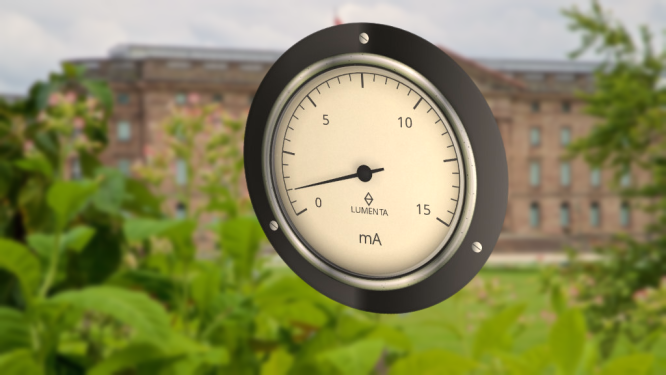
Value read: 1,mA
